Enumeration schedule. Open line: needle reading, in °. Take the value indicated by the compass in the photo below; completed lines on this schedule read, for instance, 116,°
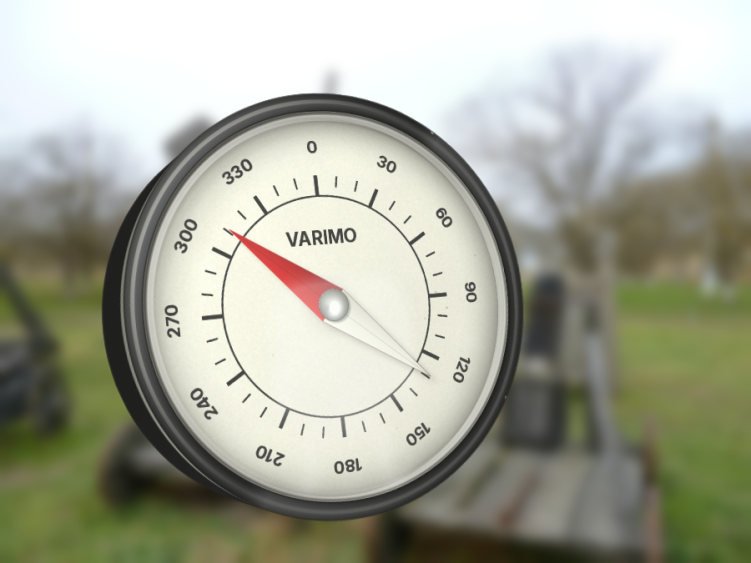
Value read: 310,°
